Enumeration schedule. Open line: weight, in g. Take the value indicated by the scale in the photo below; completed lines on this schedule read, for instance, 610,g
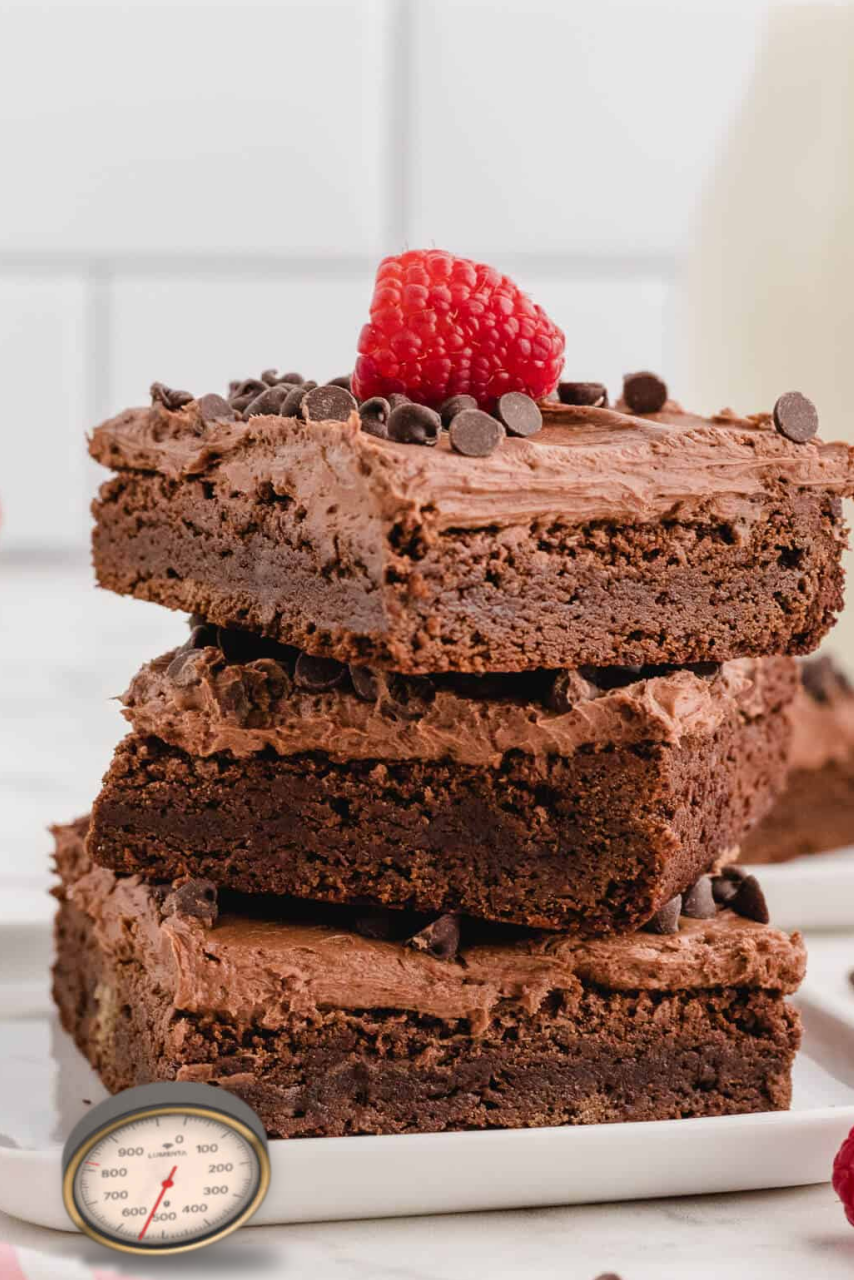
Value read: 550,g
